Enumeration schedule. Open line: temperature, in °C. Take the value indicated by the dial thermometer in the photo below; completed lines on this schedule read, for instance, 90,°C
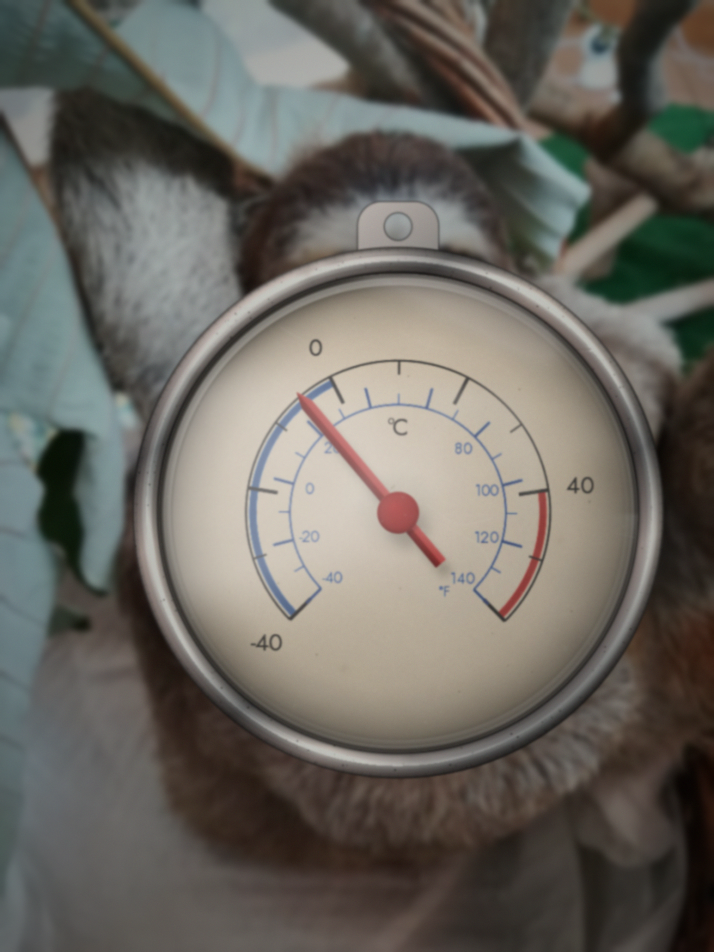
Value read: -5,°C
